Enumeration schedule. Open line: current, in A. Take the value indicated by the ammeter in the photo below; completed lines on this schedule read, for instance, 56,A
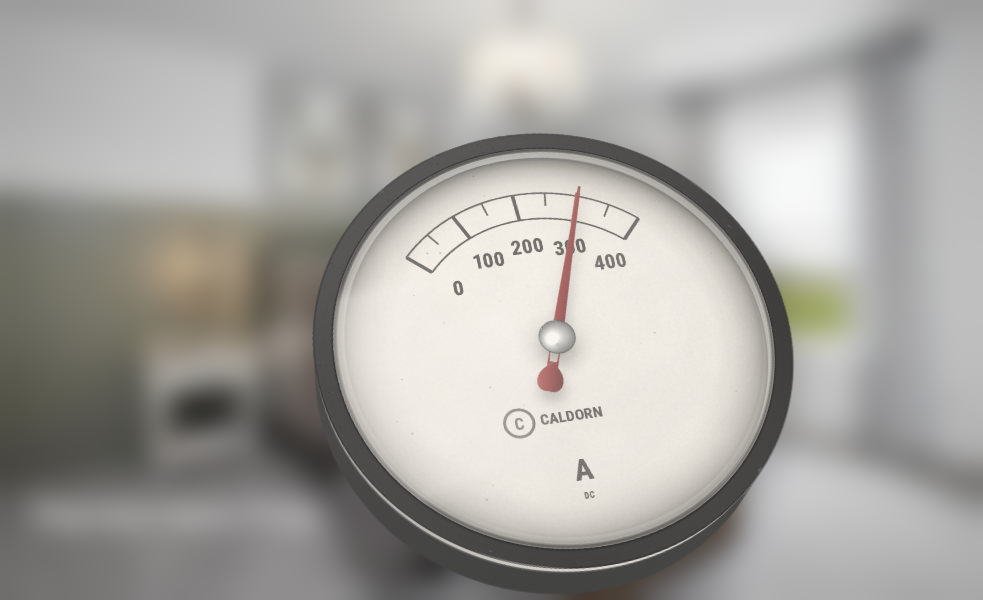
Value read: 300,A
